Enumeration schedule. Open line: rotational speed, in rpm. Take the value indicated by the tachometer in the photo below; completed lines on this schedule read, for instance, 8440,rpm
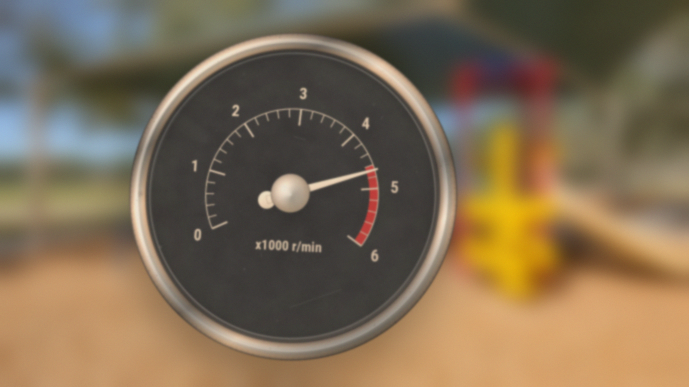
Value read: 4700,rpm
